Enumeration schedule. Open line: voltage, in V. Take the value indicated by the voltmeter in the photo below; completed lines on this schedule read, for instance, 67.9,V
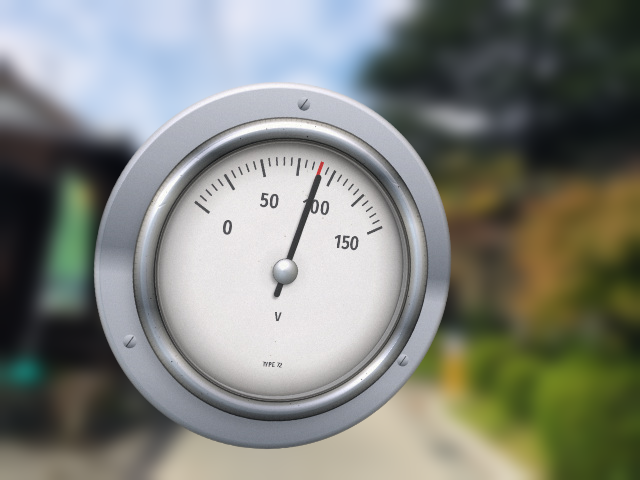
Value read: 90,V
